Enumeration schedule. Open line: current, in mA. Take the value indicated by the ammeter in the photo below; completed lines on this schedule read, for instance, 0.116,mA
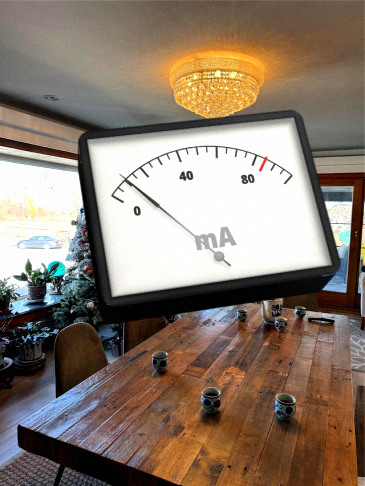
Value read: 10,mA
